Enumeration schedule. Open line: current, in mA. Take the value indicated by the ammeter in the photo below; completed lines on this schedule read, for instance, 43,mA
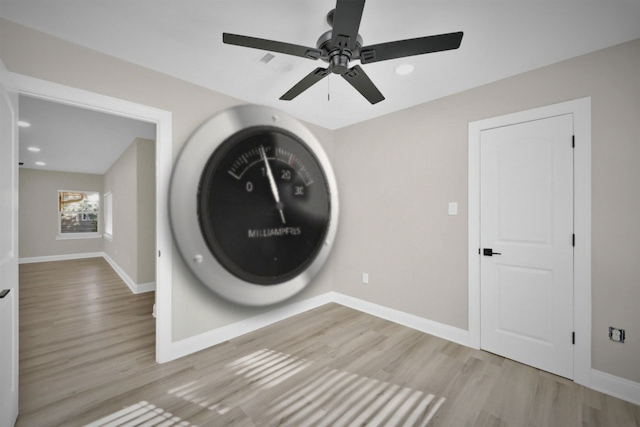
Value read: 10,mA
